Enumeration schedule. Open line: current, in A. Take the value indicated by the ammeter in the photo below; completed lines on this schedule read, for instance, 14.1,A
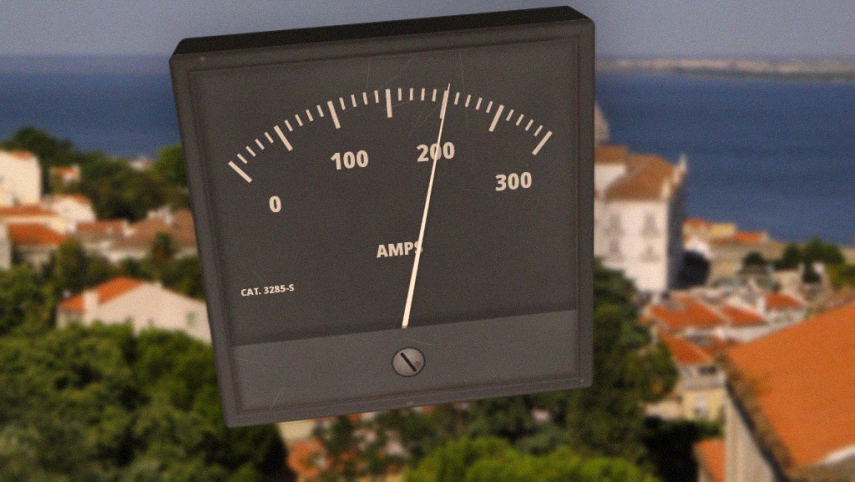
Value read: 200,A
